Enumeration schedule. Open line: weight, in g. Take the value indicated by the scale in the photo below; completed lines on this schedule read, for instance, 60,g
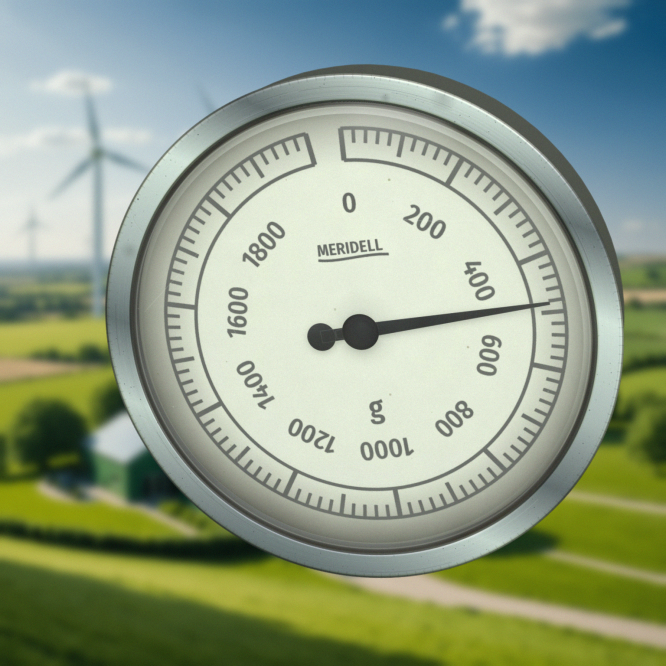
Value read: 480,g
